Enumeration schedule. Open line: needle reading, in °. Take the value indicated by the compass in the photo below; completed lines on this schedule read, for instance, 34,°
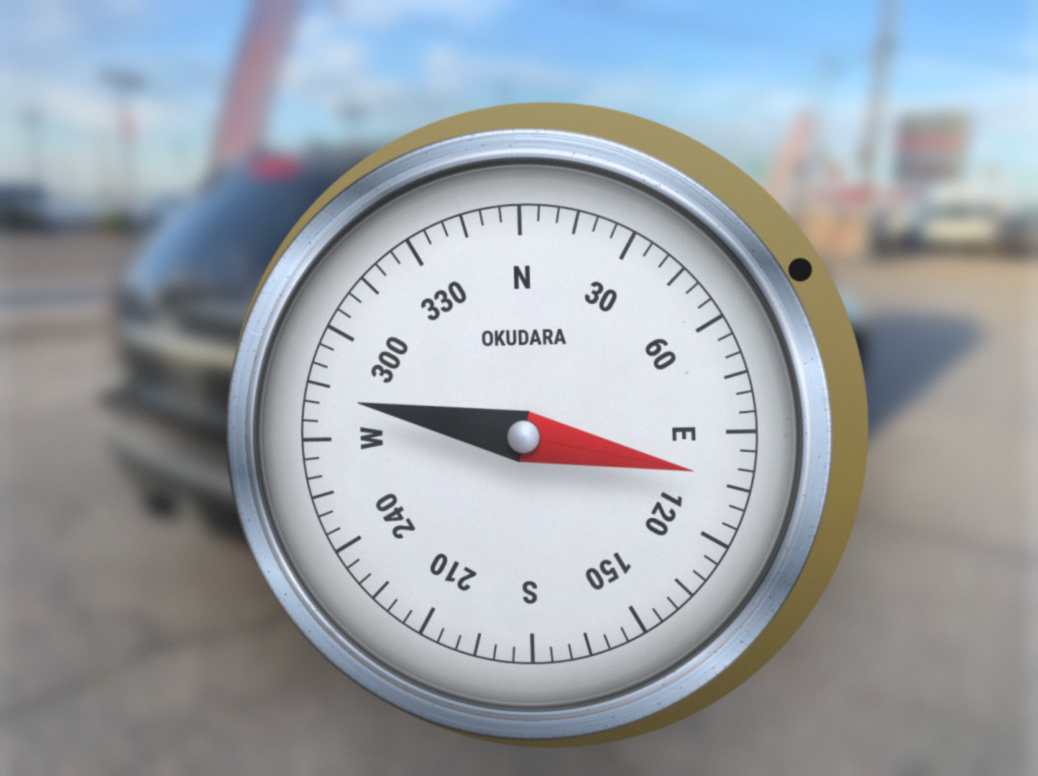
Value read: 102.5,°
